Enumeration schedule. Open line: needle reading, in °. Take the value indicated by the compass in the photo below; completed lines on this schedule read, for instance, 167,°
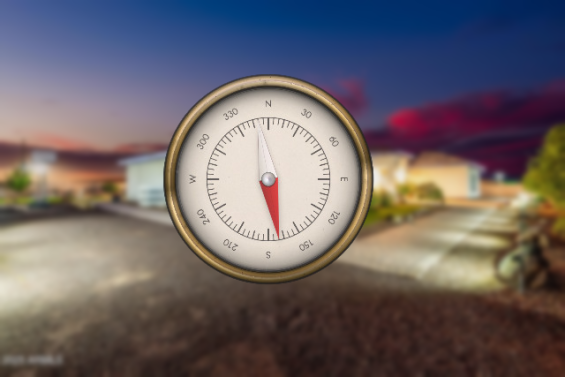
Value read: 170,°
